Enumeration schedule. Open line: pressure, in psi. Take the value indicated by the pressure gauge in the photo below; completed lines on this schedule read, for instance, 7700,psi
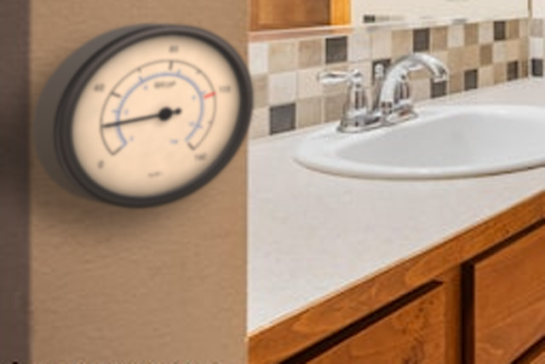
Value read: 20,psi
